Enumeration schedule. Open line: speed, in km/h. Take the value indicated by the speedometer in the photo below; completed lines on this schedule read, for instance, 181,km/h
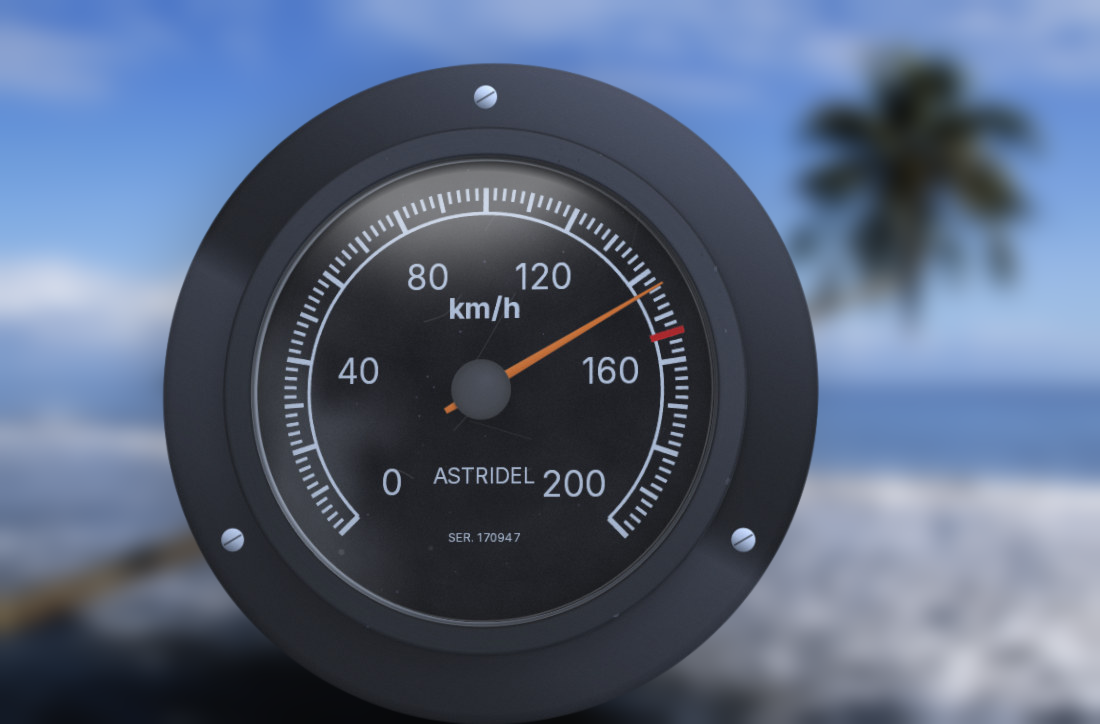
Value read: 144,km/h
